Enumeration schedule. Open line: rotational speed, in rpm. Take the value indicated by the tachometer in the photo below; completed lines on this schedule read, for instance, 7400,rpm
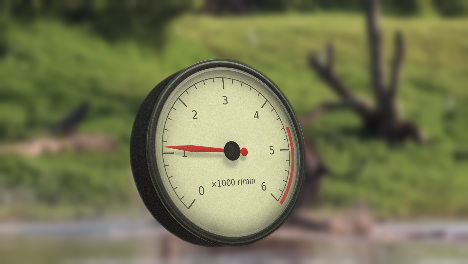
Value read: 1100,rpm
